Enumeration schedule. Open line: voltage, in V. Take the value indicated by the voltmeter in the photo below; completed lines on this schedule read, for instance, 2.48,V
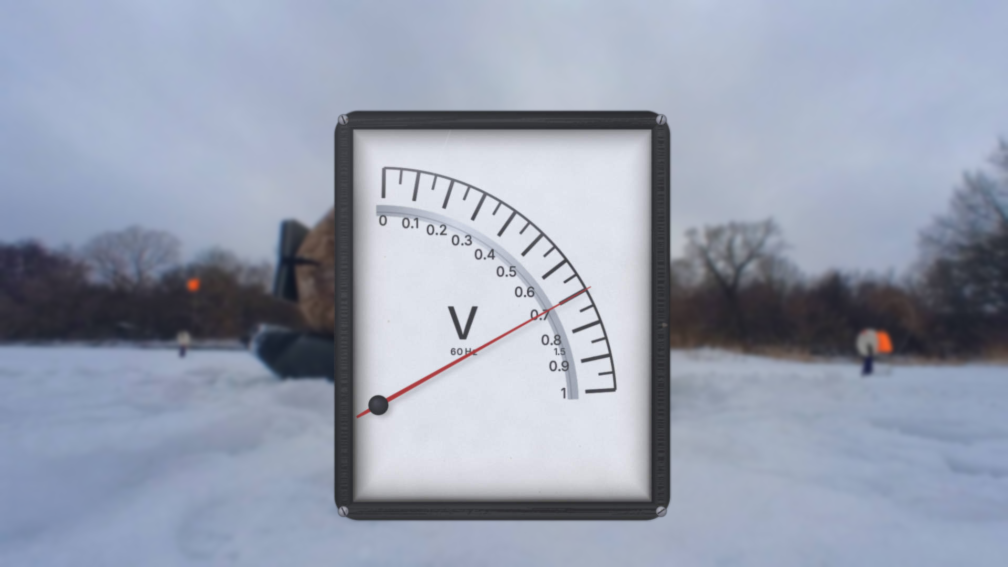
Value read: 0.7,V
